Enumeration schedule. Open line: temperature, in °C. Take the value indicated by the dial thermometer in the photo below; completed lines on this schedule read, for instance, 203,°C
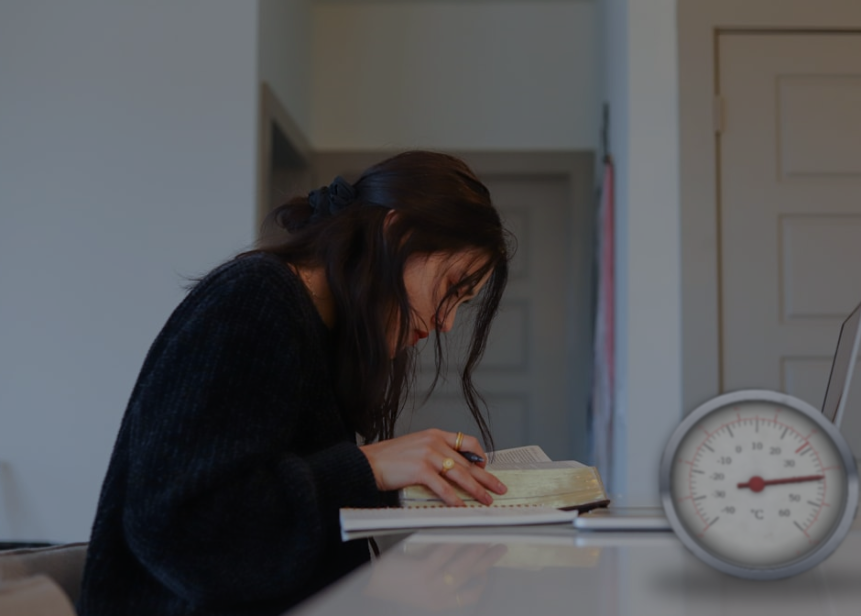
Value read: 40,°C
